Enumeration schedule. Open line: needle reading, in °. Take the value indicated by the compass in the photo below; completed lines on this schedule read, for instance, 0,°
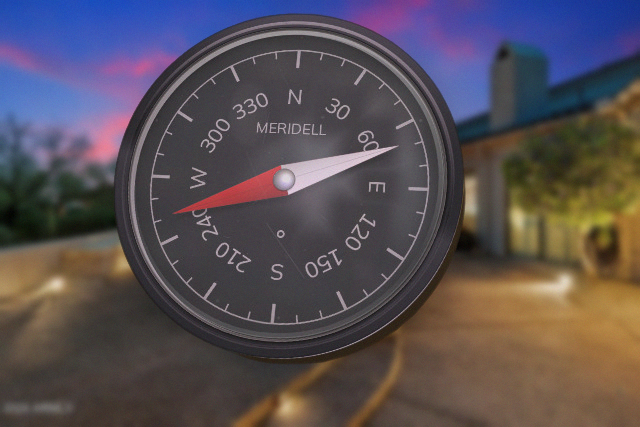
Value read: 250,°
